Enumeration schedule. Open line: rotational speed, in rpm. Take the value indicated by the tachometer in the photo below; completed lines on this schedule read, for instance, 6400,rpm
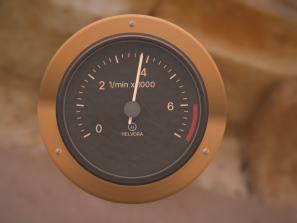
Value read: 3800,rpm
